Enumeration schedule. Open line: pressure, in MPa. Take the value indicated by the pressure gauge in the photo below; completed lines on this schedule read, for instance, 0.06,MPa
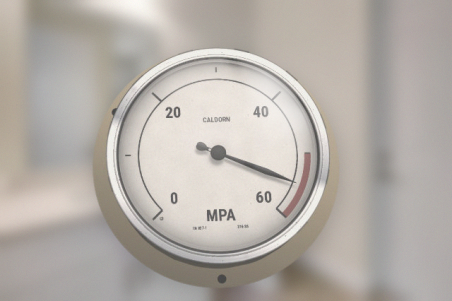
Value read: 55,MPa
